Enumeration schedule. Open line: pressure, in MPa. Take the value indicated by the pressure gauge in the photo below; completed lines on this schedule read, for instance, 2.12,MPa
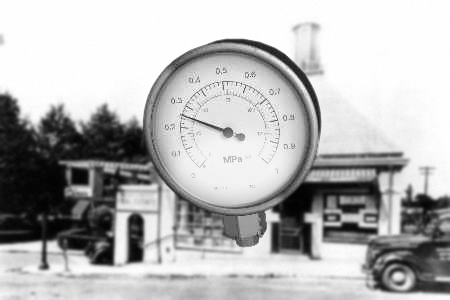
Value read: 0.26,MPa
